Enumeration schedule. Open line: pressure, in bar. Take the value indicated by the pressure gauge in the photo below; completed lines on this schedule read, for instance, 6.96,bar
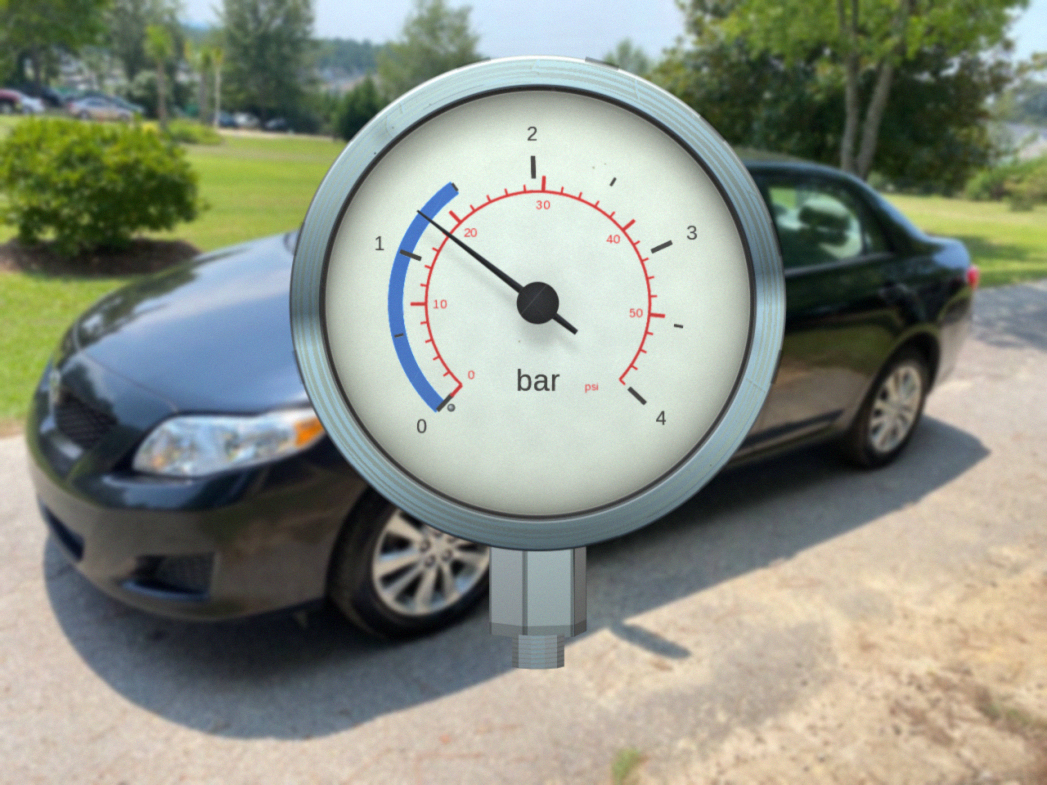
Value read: 1.25,bar
